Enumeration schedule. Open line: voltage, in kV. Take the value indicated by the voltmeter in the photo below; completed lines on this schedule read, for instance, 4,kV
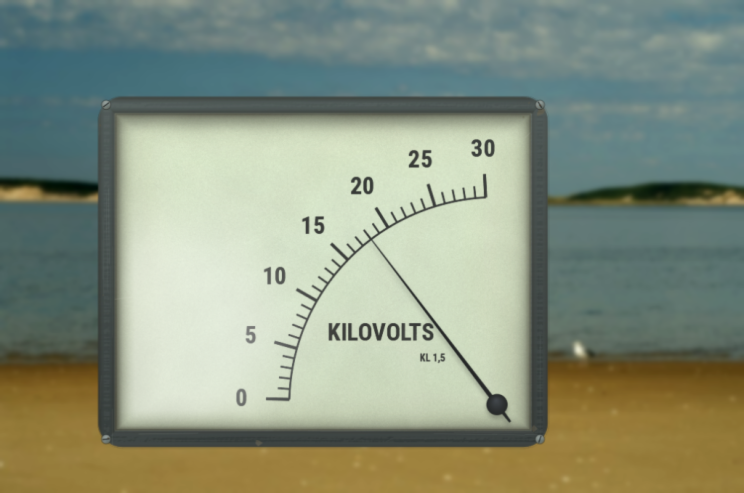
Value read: 18,kV
